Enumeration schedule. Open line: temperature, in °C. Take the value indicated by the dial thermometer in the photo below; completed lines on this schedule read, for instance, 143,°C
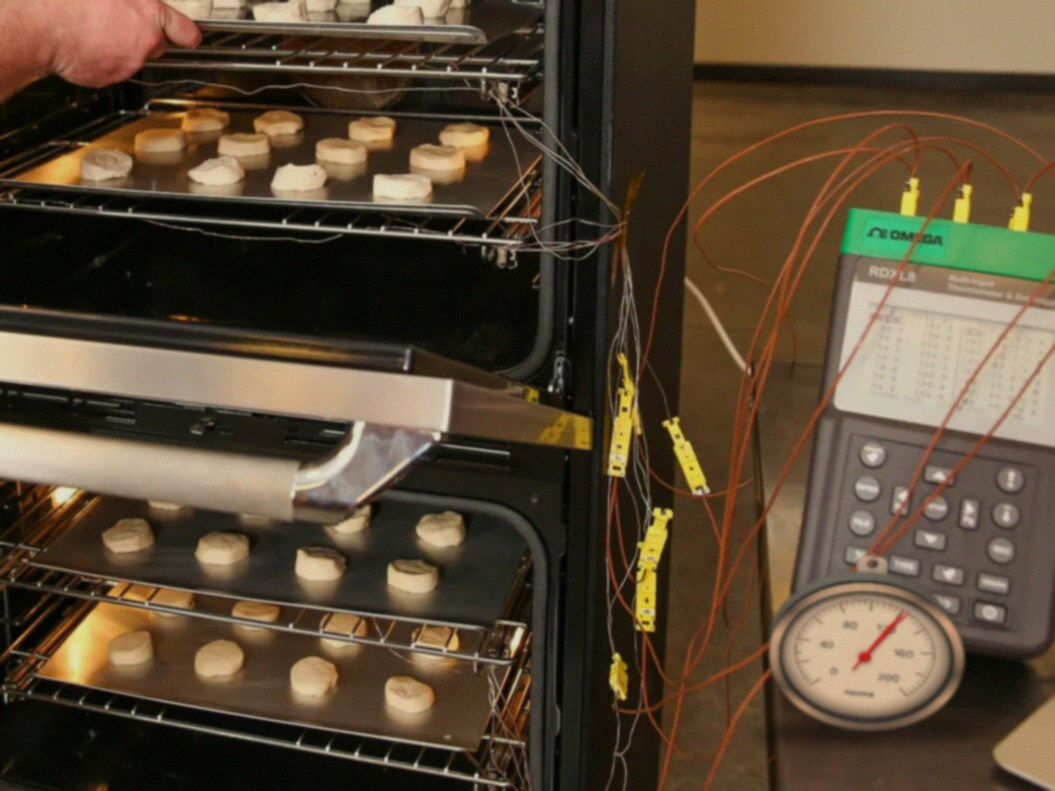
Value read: 120,°C
